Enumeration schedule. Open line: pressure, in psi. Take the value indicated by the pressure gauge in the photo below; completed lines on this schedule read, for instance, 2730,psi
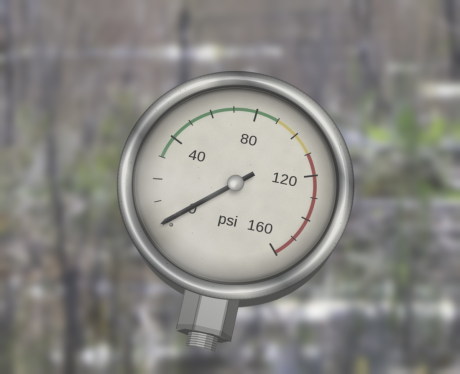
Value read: 0,psi
